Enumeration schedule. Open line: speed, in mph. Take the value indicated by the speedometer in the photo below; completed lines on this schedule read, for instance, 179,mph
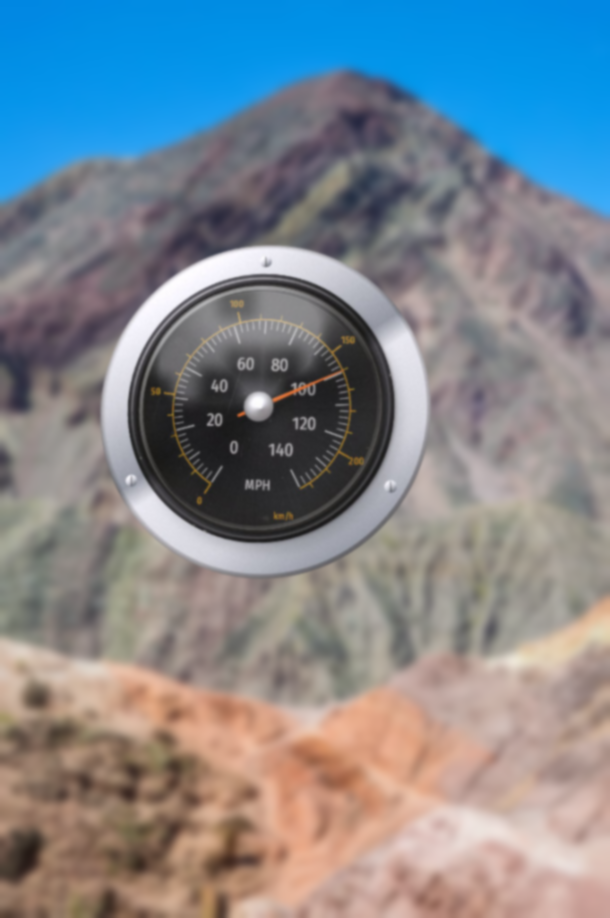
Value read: 100,mph
